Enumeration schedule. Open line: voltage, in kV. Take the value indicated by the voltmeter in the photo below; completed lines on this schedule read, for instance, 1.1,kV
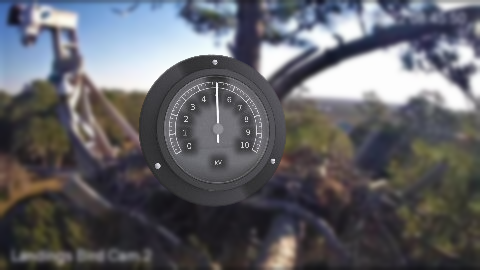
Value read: 5,kV
